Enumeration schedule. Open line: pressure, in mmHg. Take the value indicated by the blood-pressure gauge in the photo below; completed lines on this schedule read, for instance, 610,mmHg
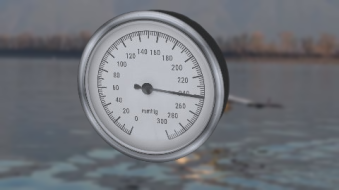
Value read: 240,mmHg
